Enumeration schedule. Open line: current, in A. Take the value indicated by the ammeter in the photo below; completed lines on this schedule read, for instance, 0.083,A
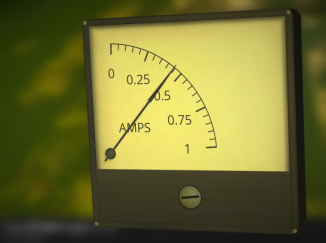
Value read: 0.45,A
